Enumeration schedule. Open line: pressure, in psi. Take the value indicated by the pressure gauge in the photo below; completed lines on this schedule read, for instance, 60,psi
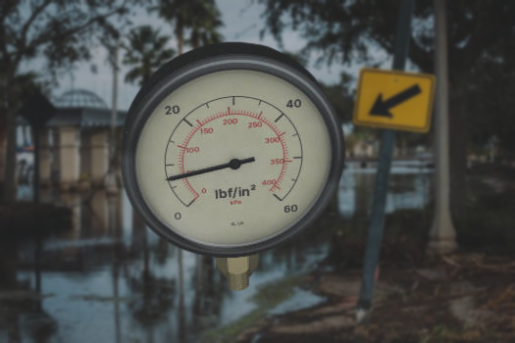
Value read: 7.5,psi
